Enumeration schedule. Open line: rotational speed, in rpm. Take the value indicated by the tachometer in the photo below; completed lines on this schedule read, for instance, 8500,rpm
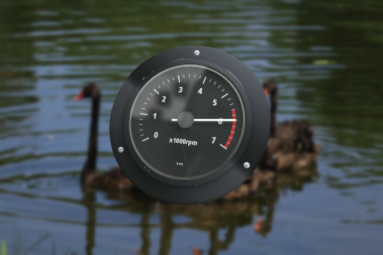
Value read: 6000,rpm
